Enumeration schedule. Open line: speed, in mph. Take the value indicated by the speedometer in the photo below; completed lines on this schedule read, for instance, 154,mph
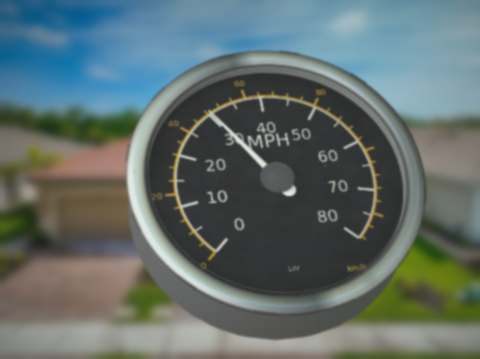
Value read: 30,mph
